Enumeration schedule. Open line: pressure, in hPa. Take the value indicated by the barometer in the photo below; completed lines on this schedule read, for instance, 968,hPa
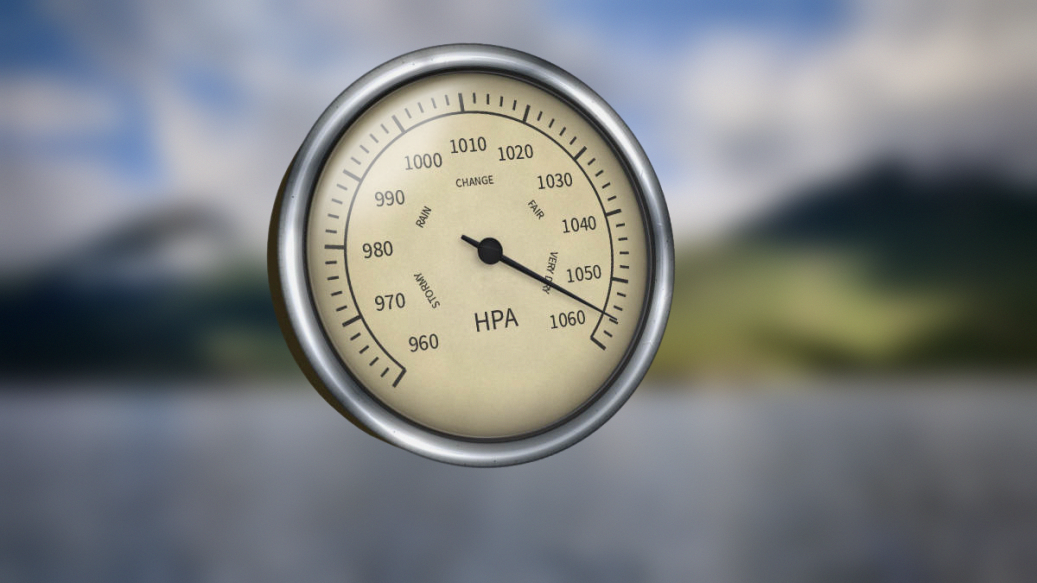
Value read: 1056,hPa
